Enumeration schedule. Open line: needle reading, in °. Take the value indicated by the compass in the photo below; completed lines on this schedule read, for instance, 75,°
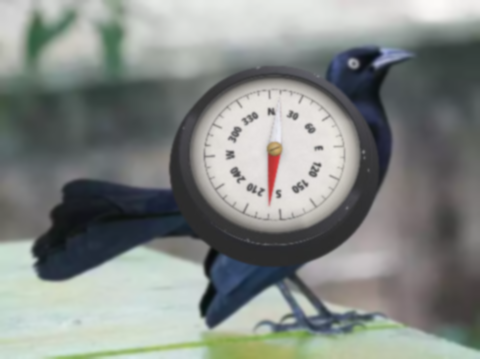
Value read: 190,°
